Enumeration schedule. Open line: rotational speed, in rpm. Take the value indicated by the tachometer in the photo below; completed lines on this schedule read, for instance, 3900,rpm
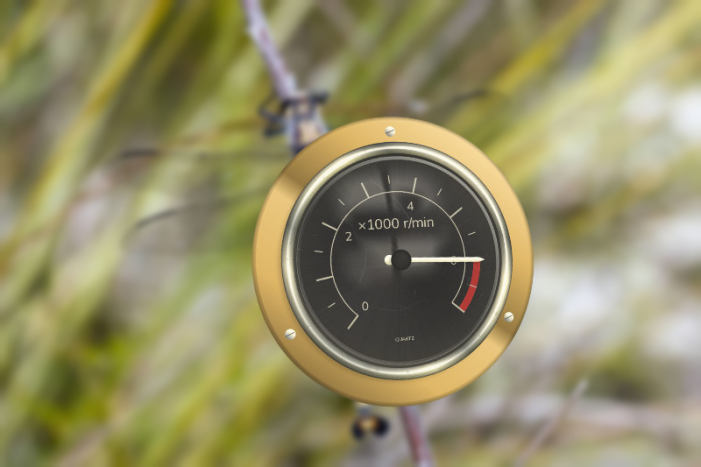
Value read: 6000,rpm
